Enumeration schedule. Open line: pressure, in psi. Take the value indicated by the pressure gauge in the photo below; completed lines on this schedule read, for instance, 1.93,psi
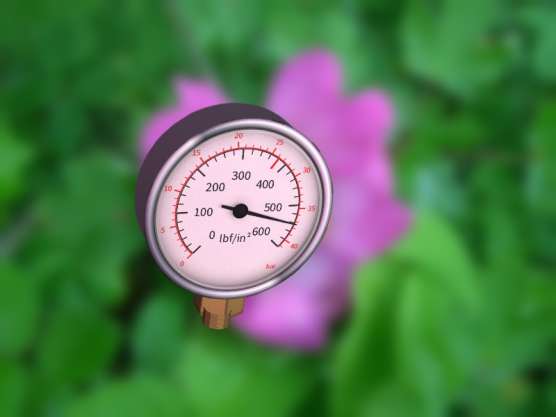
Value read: 540,psi
